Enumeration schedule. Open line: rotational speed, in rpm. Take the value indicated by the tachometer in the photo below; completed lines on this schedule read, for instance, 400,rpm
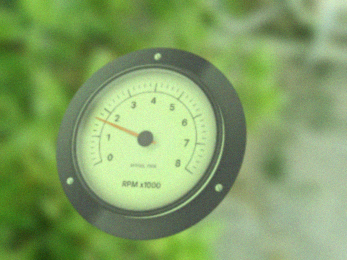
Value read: 1600,rpm
